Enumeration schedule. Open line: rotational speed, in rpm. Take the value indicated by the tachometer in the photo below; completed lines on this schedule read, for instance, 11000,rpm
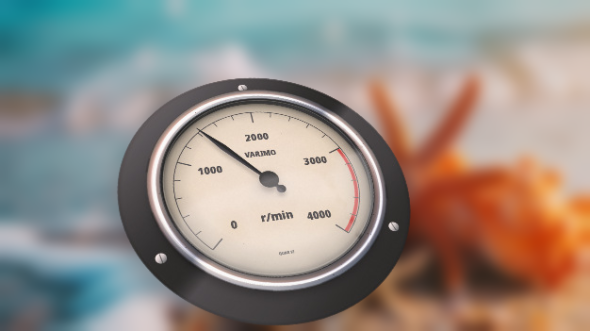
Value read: 1400,rpm
